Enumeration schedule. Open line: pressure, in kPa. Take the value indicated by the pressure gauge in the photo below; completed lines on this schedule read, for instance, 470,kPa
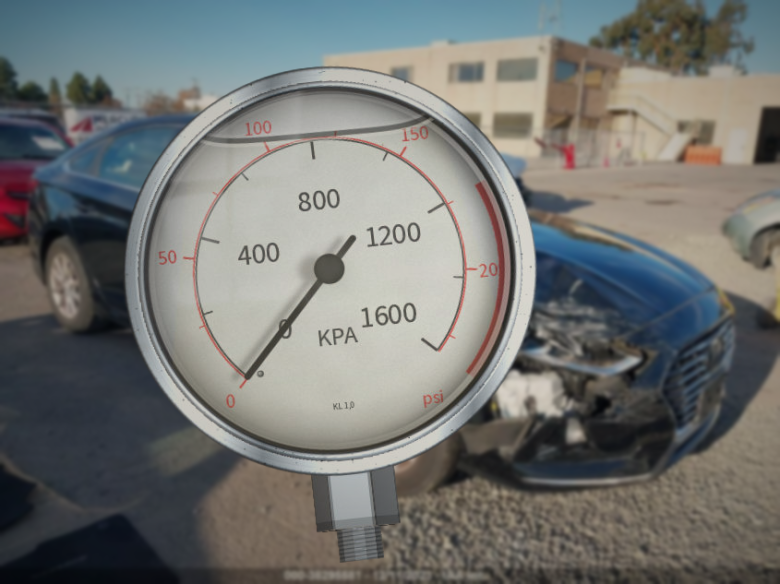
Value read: 0,kPa
